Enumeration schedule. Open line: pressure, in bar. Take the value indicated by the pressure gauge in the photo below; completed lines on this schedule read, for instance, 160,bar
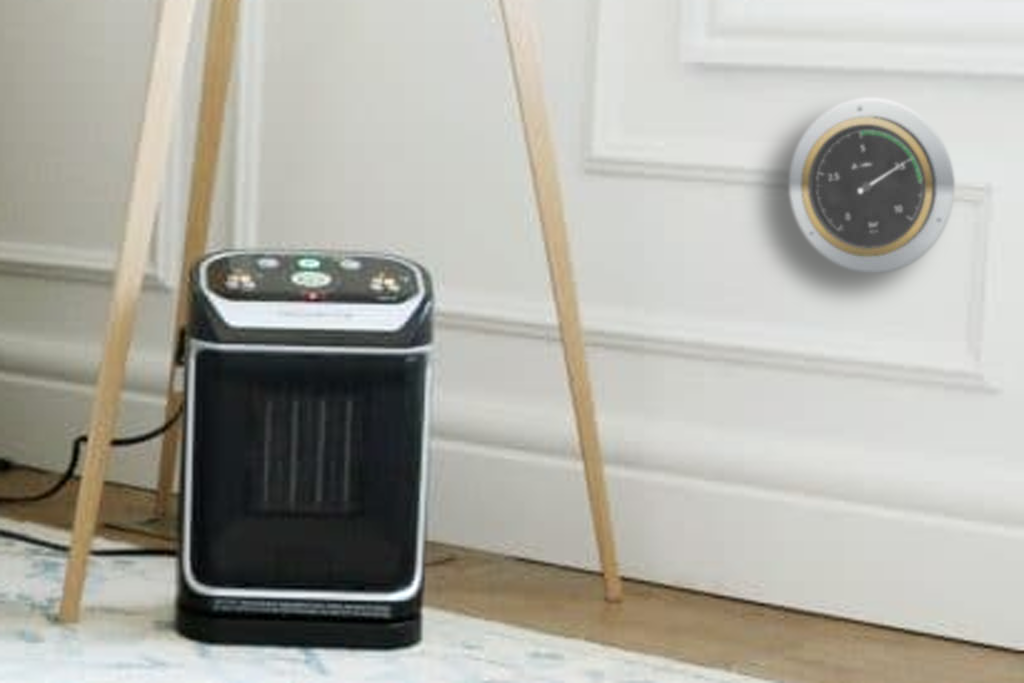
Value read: 7.5,bar
